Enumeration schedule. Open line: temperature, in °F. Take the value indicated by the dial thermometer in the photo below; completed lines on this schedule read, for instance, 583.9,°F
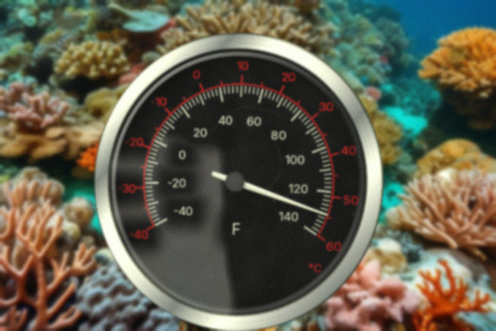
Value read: 130,°F
